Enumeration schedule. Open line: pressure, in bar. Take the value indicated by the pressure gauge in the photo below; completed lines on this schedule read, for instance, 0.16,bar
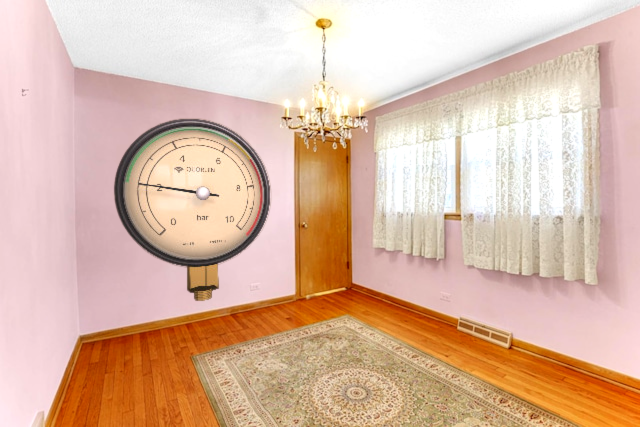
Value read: 2,bar
